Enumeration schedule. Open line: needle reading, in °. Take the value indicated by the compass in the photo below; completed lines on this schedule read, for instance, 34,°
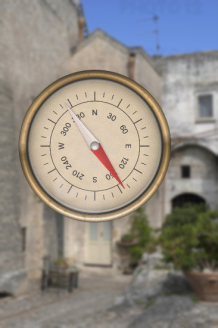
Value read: 145,°
